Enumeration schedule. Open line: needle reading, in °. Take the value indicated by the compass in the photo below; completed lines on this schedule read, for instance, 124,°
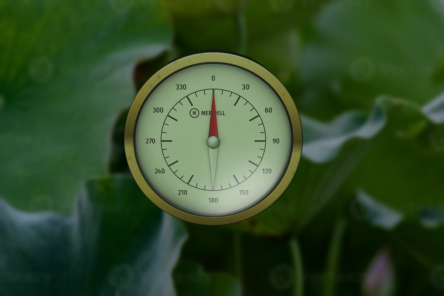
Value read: 0,°
